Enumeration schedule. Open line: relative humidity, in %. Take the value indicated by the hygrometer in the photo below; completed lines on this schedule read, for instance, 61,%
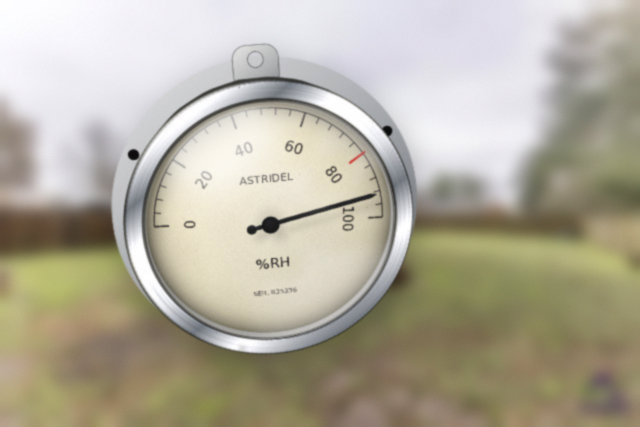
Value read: 92,%
